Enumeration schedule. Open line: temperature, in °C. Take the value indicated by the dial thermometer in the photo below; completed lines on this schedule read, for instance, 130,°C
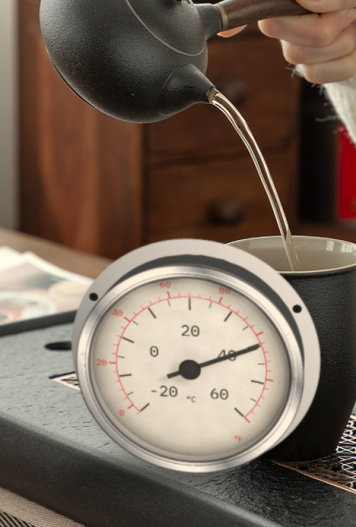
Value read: 40,°C
